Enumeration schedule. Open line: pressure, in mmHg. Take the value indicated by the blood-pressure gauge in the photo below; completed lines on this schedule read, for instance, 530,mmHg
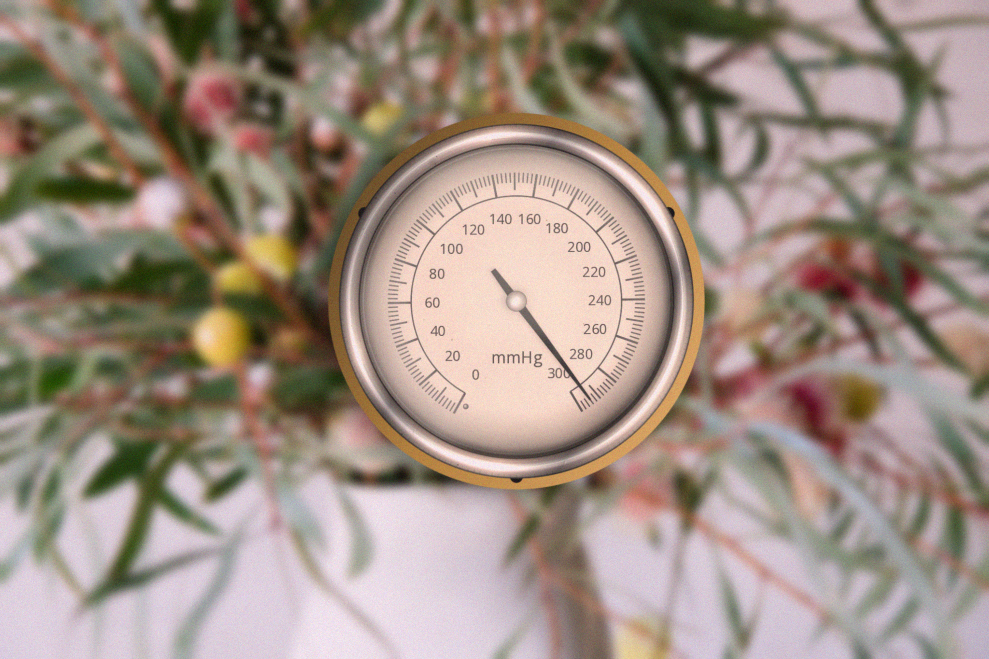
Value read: 294,mmHg
